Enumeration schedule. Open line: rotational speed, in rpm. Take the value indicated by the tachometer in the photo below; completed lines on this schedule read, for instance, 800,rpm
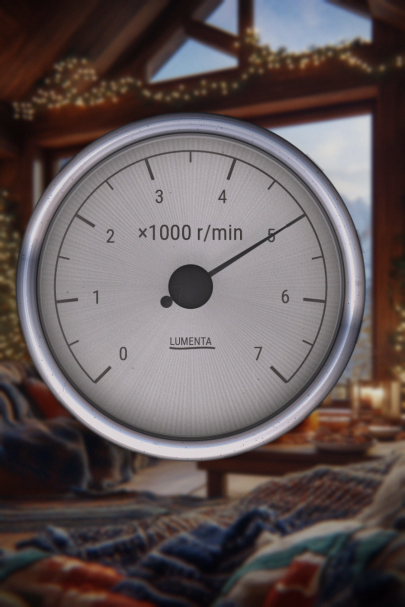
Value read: 5000,rpm
